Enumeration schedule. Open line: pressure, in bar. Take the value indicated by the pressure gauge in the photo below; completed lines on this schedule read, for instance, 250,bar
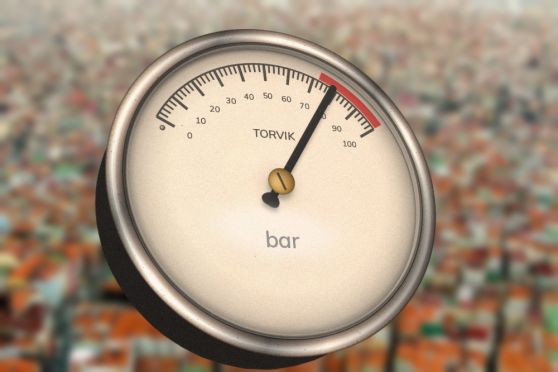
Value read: 78,bar
